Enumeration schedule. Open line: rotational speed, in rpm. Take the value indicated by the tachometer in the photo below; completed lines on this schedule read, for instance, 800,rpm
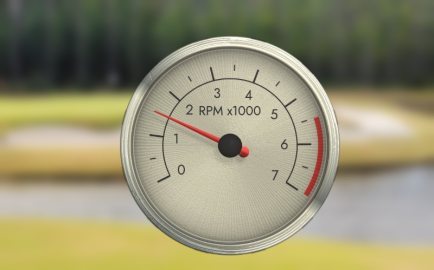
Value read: 1500,rpm
